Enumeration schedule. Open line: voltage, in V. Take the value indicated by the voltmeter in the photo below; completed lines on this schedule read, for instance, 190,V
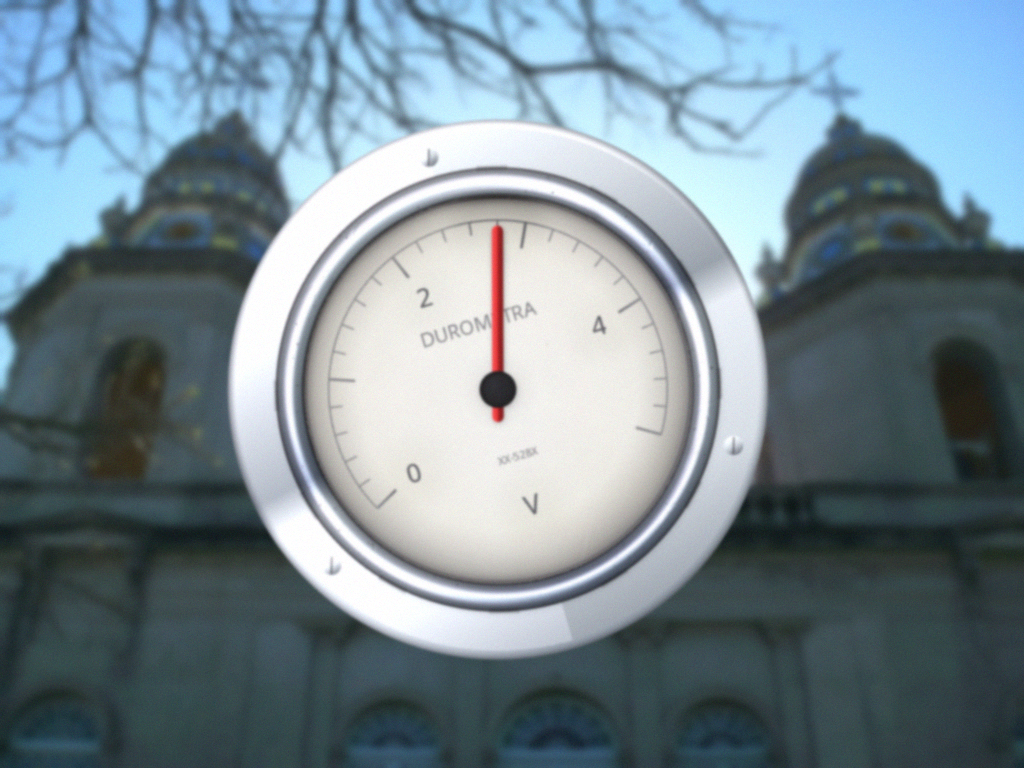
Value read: 2.8,V
